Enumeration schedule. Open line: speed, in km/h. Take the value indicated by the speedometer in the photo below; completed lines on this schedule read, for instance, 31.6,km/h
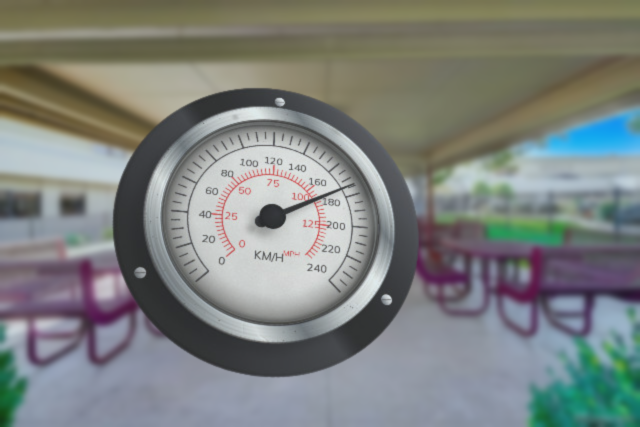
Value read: 175,km/h
